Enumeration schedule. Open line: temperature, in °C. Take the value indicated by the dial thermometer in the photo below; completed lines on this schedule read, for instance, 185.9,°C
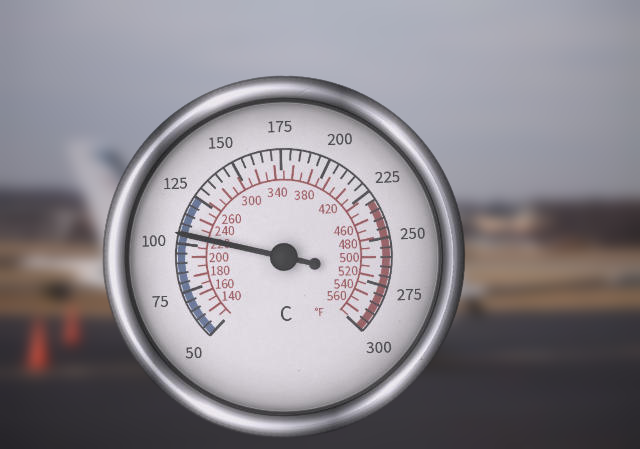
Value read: 105,°C
